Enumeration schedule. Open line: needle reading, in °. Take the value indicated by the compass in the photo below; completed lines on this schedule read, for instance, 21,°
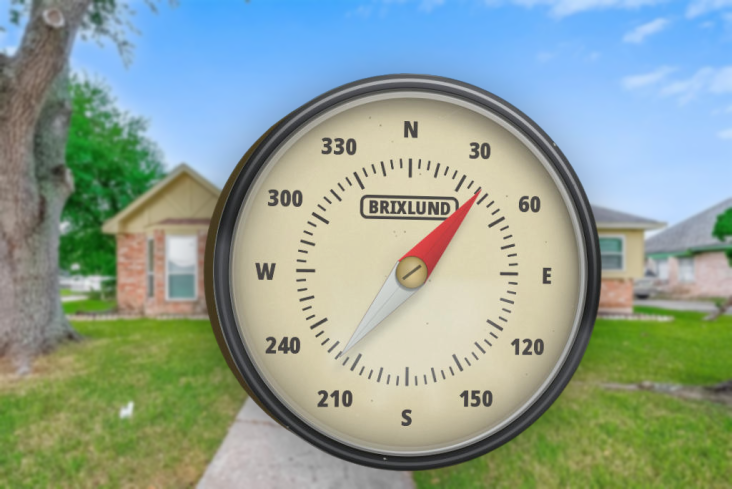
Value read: 40,°
